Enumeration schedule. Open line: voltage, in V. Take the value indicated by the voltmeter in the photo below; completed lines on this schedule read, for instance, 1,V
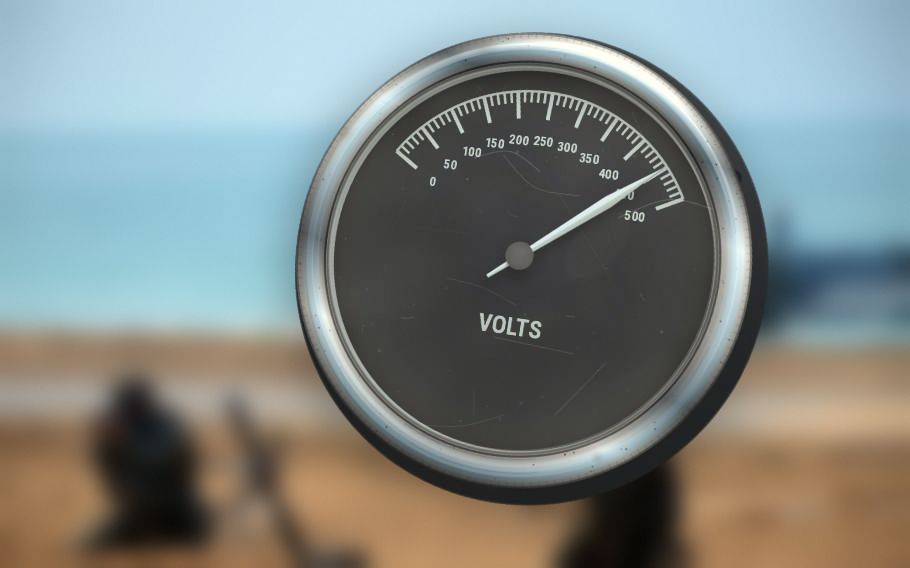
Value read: 450,V
